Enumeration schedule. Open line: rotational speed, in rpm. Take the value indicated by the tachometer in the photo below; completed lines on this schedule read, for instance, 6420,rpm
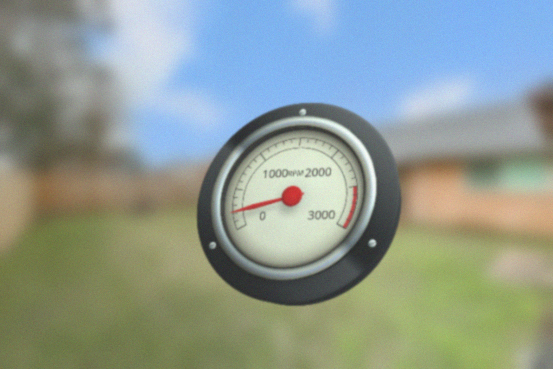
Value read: 200,rpm
